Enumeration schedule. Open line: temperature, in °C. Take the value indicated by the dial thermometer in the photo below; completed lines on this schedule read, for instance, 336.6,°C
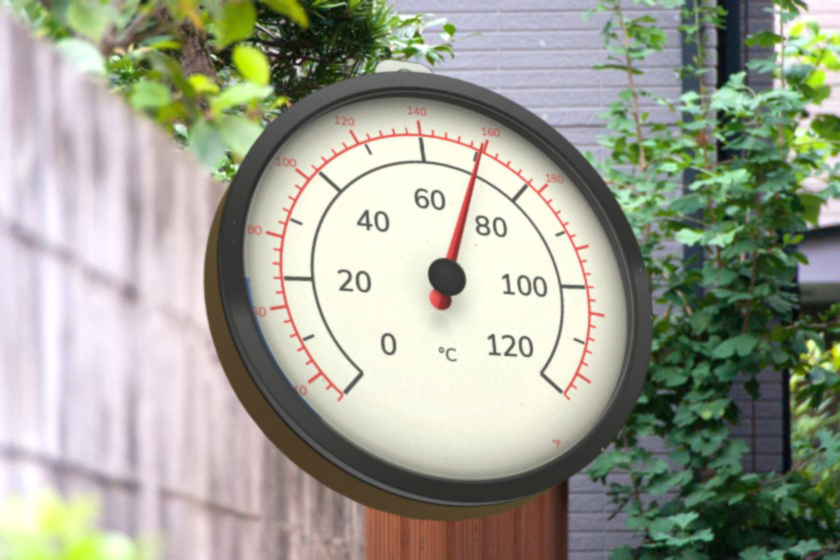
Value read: 70,°C
